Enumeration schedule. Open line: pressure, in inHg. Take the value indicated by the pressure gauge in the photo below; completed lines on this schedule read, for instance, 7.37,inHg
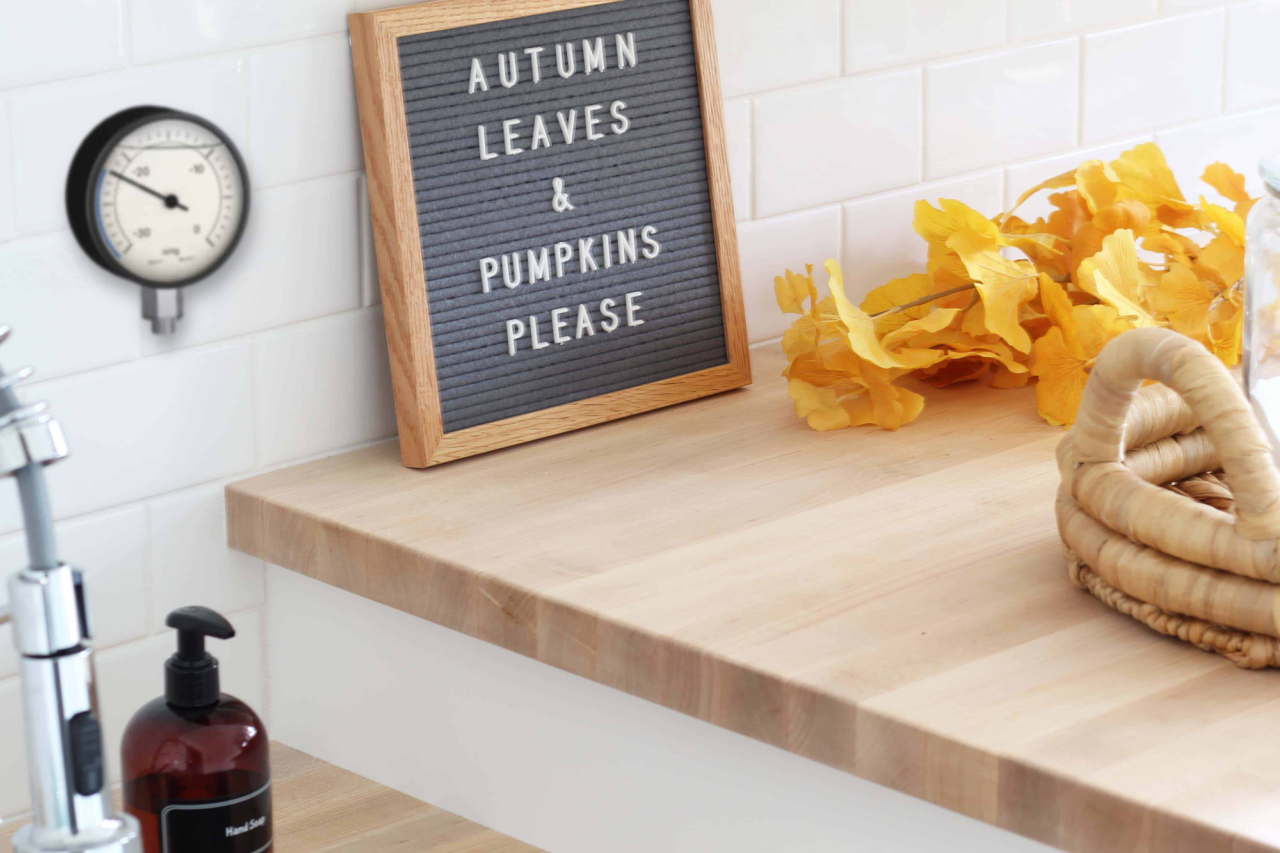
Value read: -22,inHg
